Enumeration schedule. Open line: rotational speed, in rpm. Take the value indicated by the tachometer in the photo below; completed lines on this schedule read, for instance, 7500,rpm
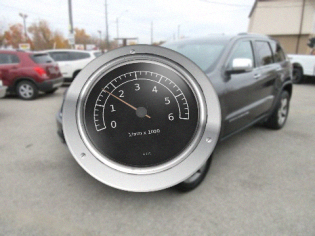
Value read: 1600,rpm
